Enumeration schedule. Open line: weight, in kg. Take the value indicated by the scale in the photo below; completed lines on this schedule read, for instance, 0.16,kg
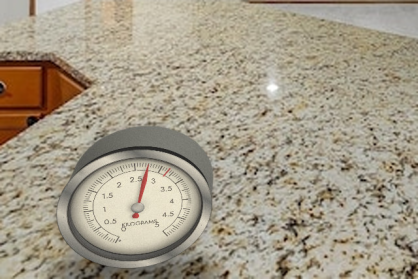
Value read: 2.75,kg
